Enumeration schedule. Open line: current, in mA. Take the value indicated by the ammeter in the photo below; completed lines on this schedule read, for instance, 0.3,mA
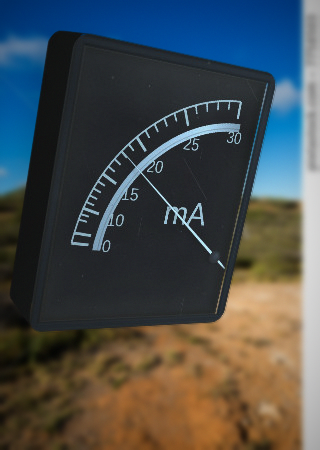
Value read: 18,mA
